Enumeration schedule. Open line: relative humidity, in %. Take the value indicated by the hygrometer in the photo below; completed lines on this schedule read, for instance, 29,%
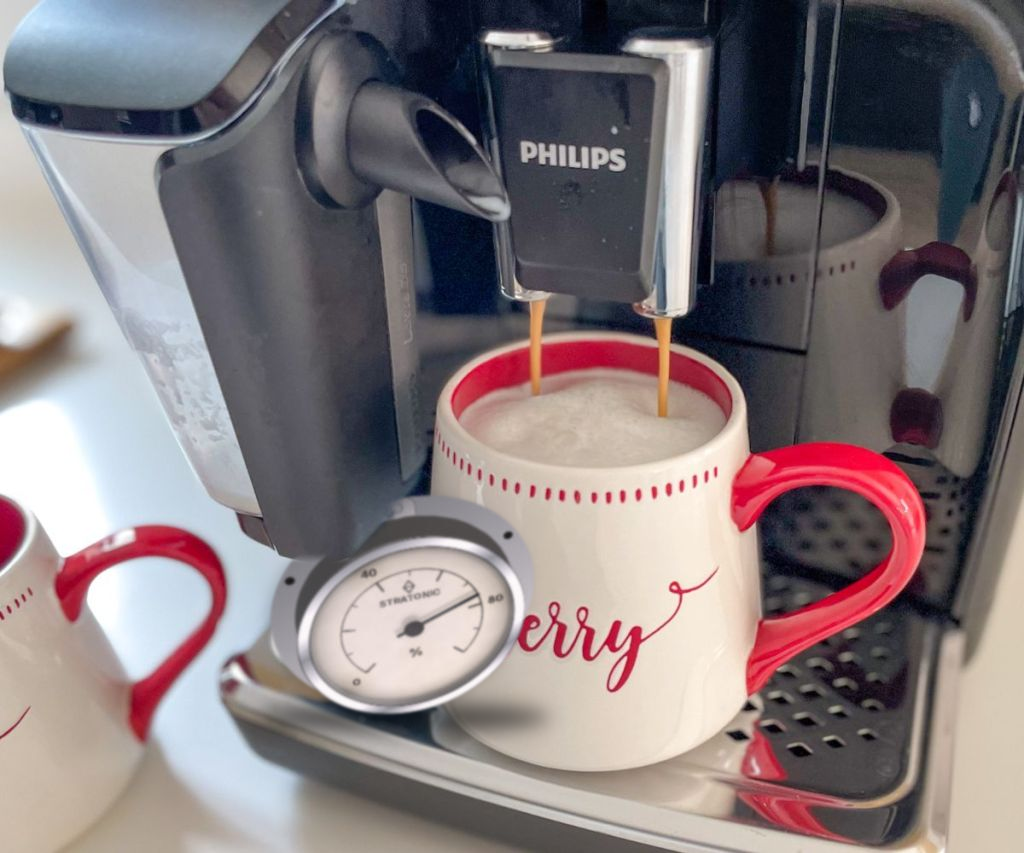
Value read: 75,%
